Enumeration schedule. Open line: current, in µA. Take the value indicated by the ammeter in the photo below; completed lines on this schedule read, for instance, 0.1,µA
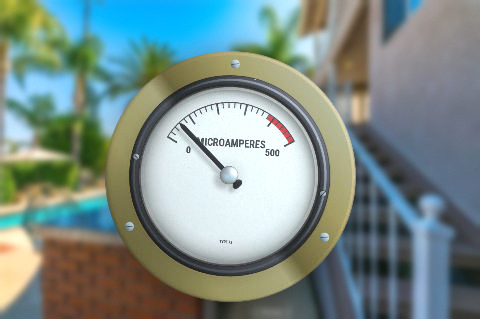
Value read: 60,µA
